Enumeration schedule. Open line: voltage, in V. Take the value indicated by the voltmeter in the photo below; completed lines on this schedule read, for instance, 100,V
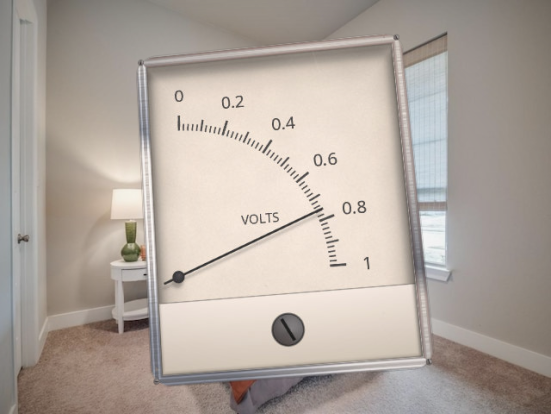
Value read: 0.76,V
